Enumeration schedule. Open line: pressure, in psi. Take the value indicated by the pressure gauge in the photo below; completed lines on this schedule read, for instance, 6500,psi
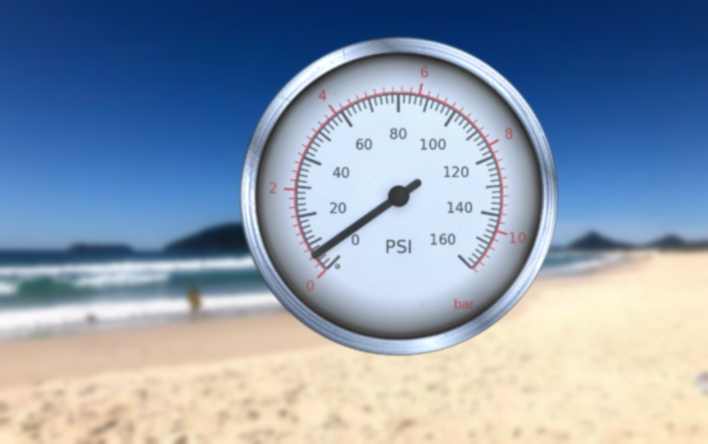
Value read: 6,psi
